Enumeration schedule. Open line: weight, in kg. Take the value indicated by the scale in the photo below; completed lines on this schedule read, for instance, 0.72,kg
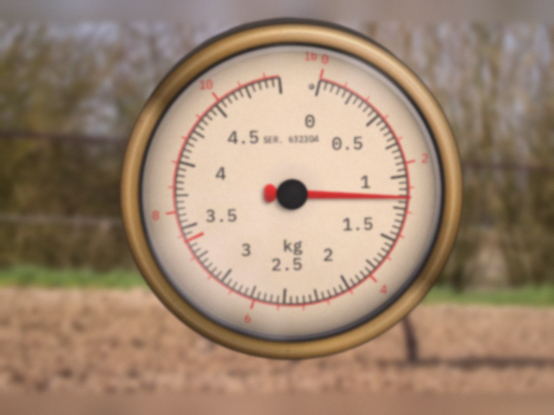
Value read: 1.15,kg
